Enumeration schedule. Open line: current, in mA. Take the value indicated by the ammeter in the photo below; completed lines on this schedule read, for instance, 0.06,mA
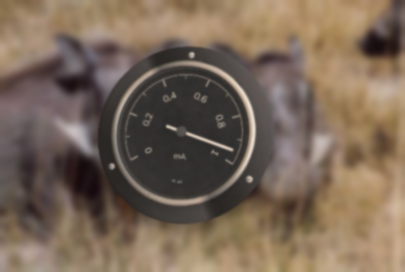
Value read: 0.95,mA
